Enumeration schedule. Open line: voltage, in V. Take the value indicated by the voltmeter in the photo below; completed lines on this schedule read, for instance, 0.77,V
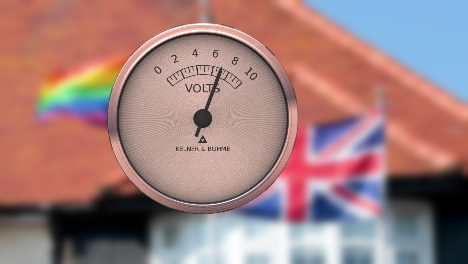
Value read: 7,V
